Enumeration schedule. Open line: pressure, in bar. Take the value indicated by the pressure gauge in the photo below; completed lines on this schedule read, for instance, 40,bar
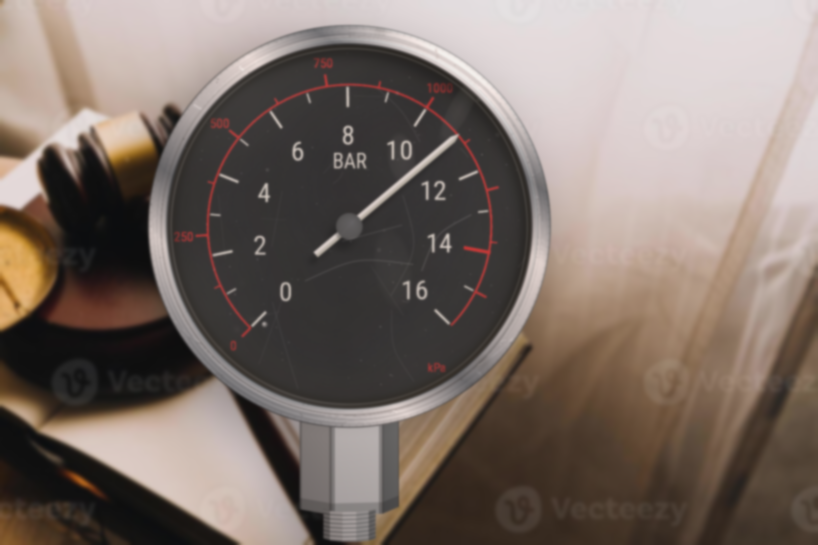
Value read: 11,bar
